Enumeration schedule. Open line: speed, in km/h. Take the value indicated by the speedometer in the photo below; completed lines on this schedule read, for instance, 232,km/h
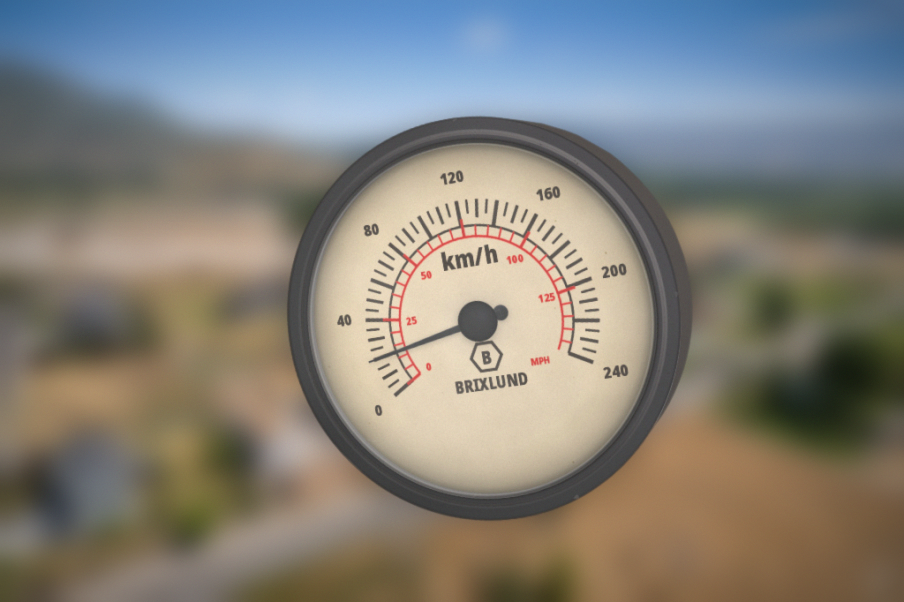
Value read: 20,km/h
